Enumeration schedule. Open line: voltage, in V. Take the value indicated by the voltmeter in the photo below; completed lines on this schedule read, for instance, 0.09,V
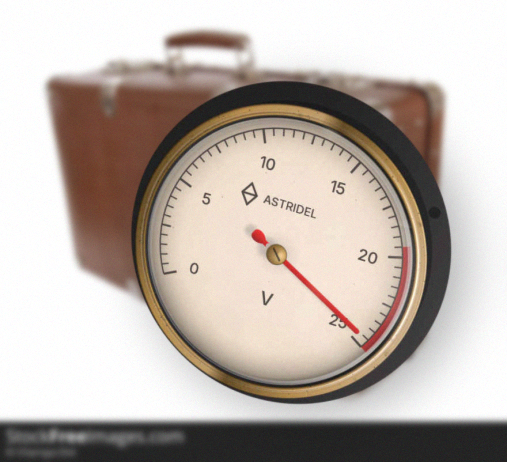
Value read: 24.5,V
